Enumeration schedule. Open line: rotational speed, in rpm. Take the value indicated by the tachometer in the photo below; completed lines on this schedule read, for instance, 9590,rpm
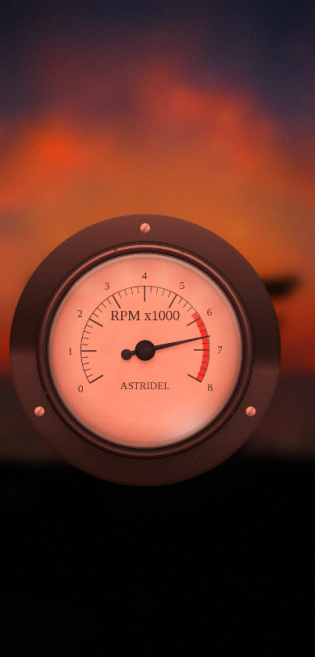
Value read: 6600,rpm
